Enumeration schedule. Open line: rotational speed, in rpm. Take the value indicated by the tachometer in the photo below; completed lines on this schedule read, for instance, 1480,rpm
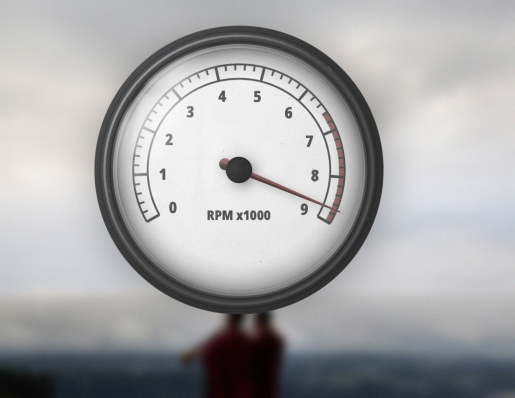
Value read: 8700,rpm
